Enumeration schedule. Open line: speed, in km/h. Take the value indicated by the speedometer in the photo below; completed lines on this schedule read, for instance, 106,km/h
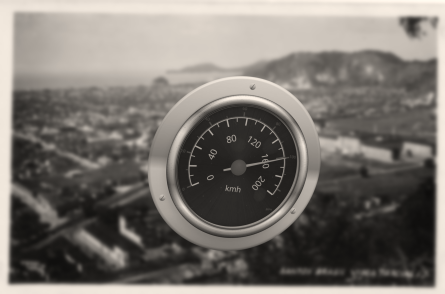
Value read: 160,km/h
